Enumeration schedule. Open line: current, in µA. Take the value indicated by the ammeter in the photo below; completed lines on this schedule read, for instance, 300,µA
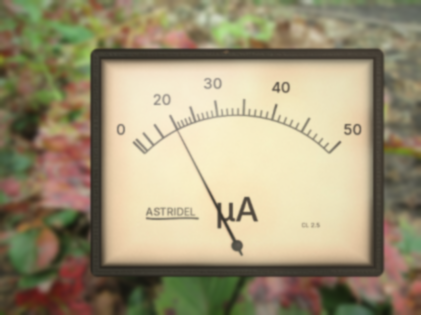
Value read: 20,µA
